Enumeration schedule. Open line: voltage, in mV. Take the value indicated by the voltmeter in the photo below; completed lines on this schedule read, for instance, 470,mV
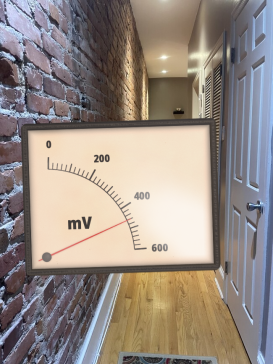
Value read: 460,mV
